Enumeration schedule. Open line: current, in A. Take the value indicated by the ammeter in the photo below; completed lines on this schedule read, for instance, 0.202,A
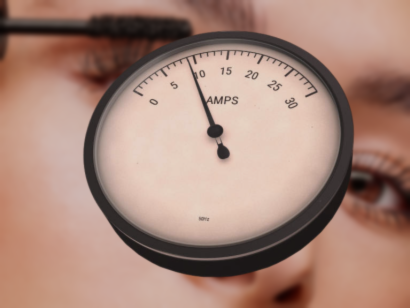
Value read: 9,A
